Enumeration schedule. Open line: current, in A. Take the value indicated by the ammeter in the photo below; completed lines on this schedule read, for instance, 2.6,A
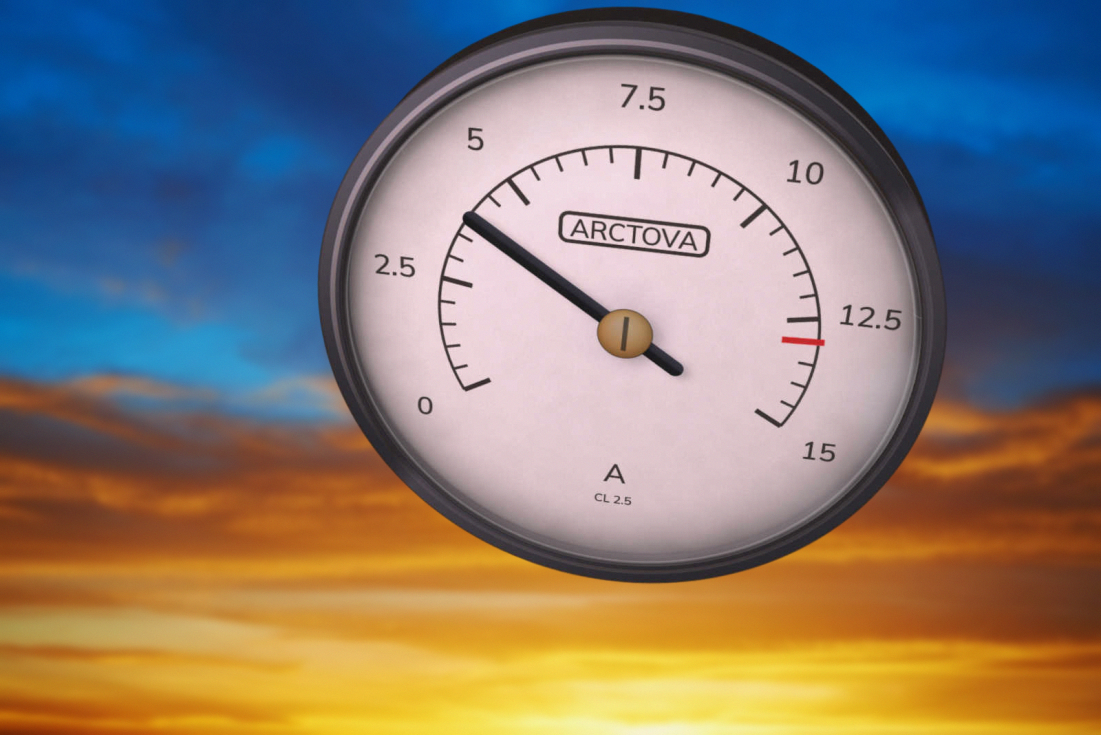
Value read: 4,A
